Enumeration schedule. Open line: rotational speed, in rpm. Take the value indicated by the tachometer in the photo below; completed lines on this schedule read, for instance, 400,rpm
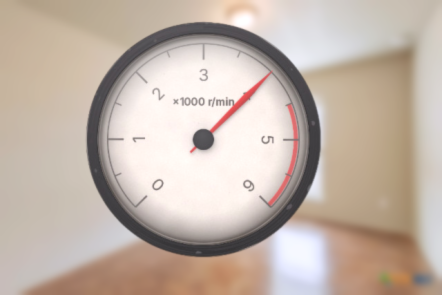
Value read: 4000,rpm
